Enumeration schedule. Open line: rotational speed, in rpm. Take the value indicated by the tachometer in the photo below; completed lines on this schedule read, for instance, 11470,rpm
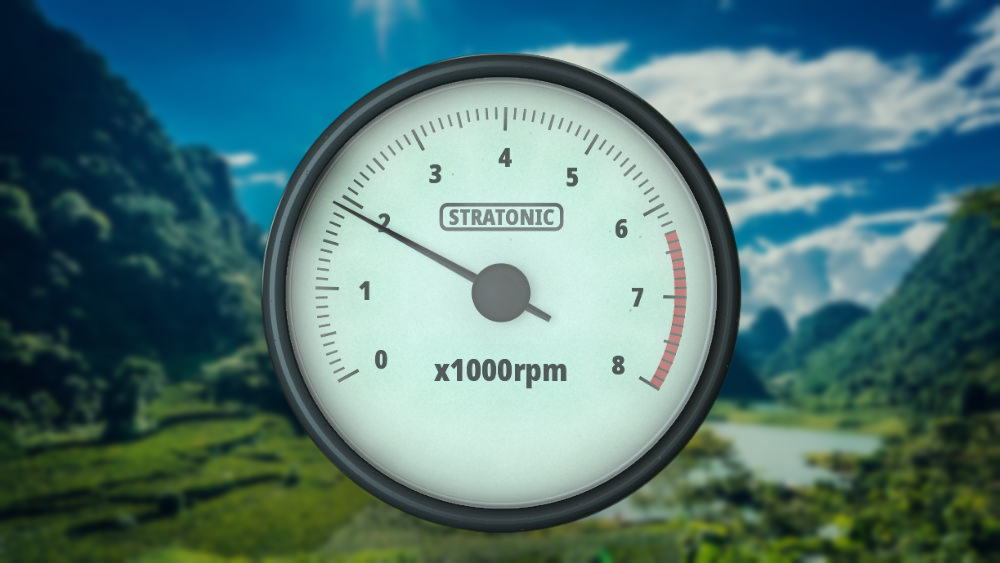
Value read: 1900,rpm
